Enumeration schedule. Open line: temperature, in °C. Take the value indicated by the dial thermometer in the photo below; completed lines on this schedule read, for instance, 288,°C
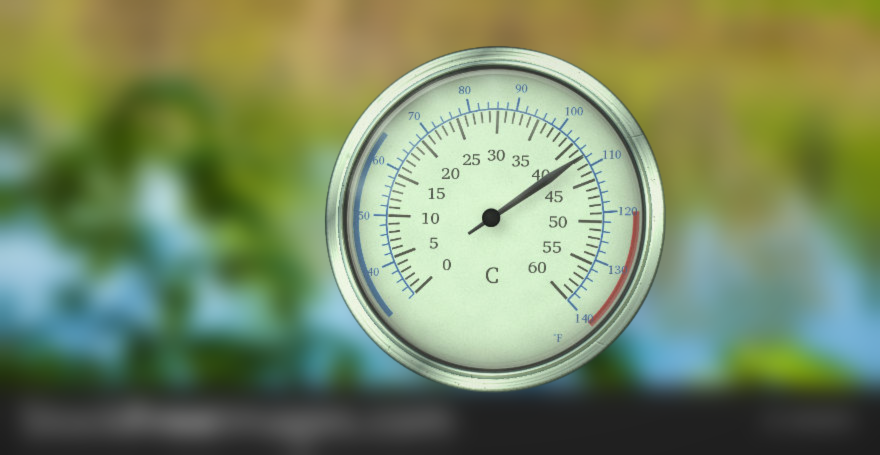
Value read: 42,°C
